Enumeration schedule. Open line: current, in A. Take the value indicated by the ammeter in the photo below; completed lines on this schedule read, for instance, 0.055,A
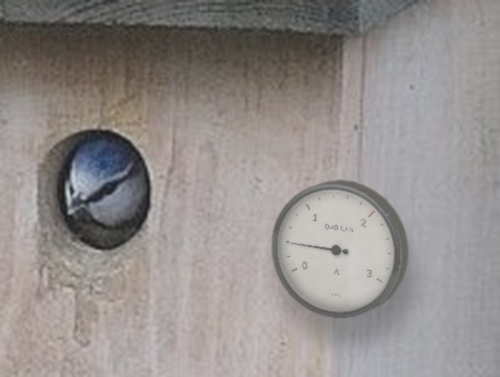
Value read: 0.4,A
